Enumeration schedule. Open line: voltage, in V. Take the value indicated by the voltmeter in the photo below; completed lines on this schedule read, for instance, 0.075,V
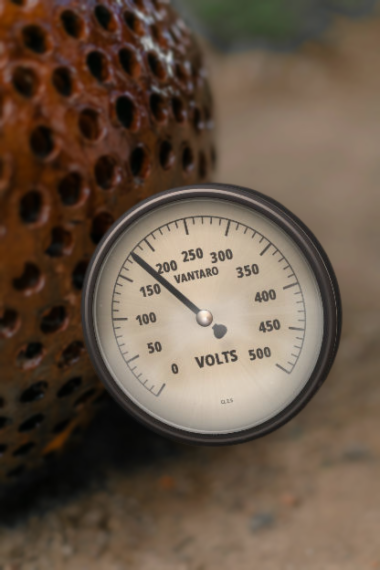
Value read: 180,V
